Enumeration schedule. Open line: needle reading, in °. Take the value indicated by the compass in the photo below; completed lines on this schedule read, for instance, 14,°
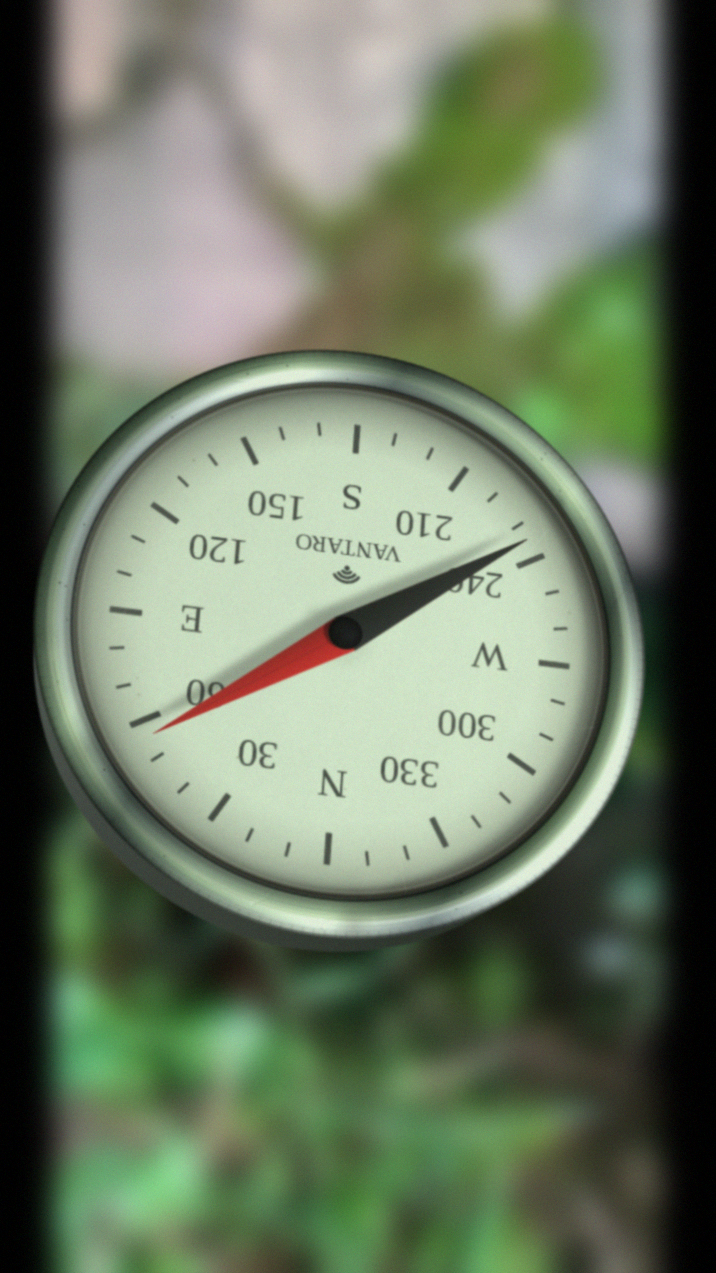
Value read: 55,°
